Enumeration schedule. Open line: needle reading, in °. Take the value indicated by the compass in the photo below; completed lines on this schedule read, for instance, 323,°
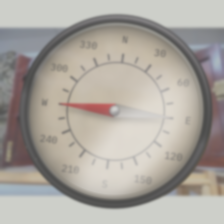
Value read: 270,°
